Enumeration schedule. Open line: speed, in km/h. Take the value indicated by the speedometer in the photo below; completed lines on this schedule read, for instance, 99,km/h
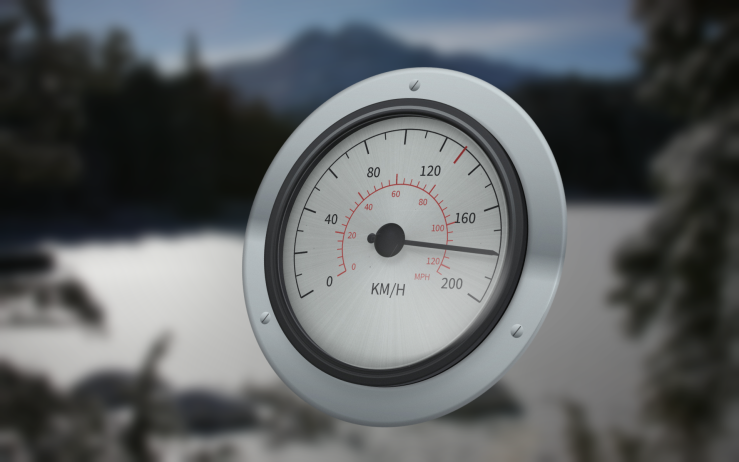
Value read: 180,km/h
